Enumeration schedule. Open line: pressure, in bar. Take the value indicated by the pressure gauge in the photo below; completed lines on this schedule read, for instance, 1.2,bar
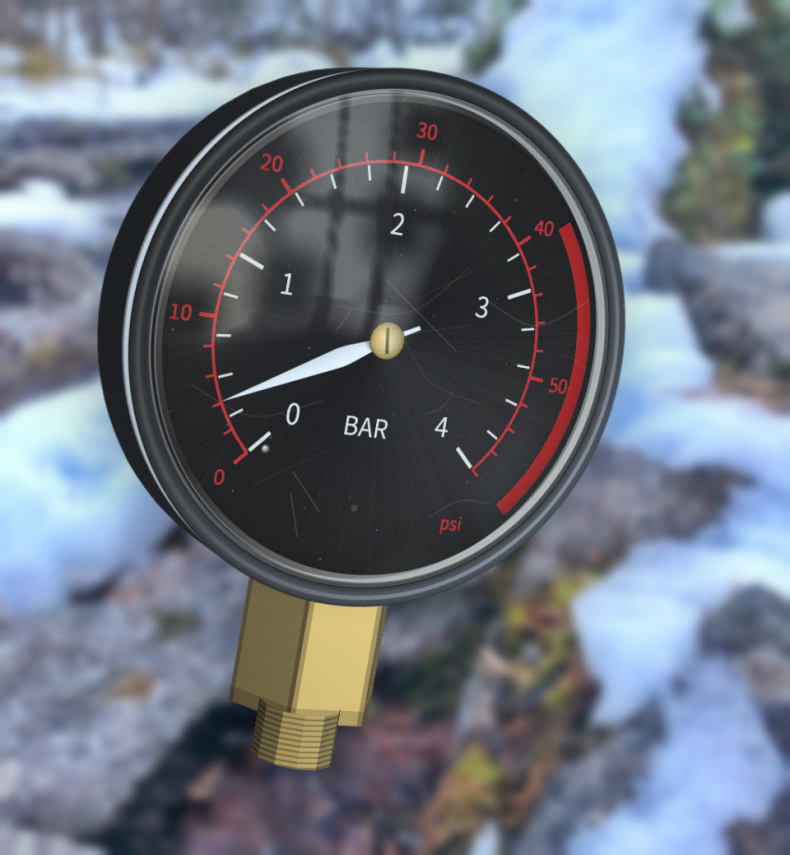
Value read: 0.3,bar
